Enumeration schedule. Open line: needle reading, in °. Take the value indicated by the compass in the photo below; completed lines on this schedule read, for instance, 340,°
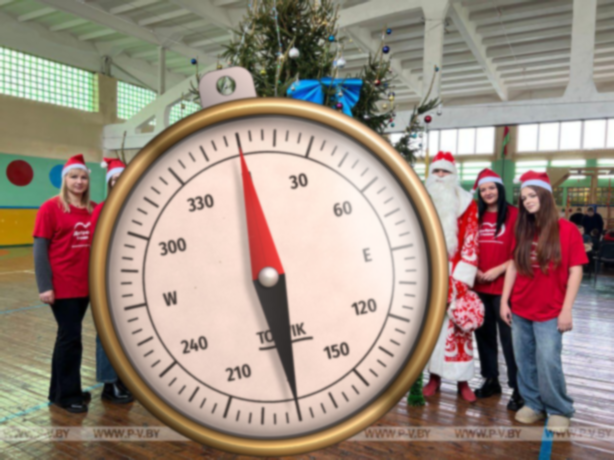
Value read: 0,°
